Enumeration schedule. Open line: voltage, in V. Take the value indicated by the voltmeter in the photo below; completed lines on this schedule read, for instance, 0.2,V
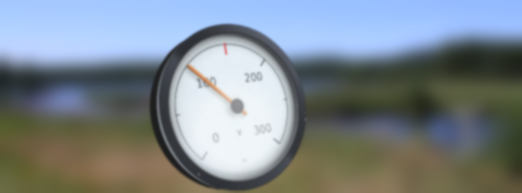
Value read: 100,V
